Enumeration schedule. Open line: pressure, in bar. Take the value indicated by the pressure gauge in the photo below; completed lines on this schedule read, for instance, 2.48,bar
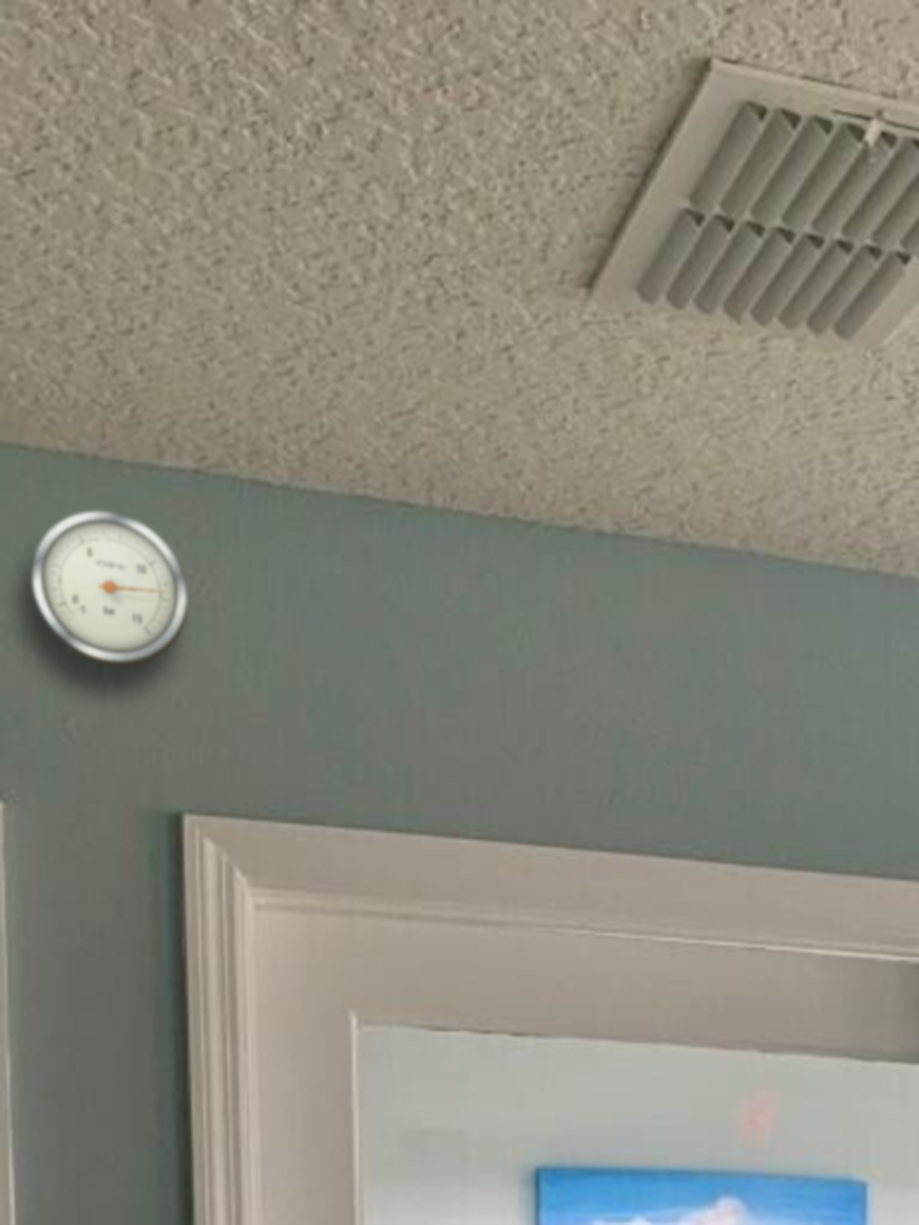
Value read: 12,bar
